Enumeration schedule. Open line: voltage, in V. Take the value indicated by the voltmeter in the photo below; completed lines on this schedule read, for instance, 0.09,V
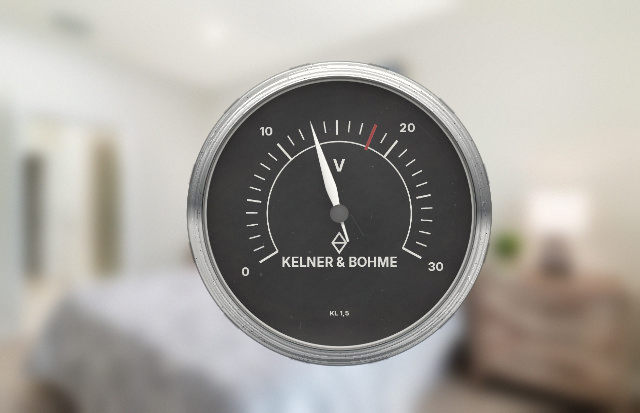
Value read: 13,V
